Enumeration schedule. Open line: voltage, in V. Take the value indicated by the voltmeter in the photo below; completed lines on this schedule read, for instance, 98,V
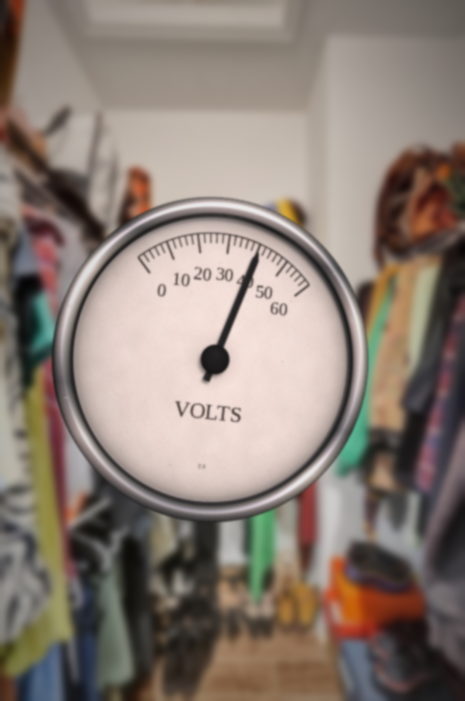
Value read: 40,V
